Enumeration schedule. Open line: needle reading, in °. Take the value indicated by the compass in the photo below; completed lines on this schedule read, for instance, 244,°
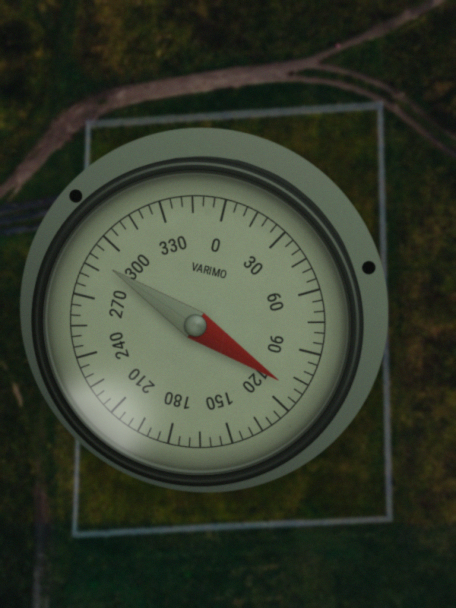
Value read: 110,°
